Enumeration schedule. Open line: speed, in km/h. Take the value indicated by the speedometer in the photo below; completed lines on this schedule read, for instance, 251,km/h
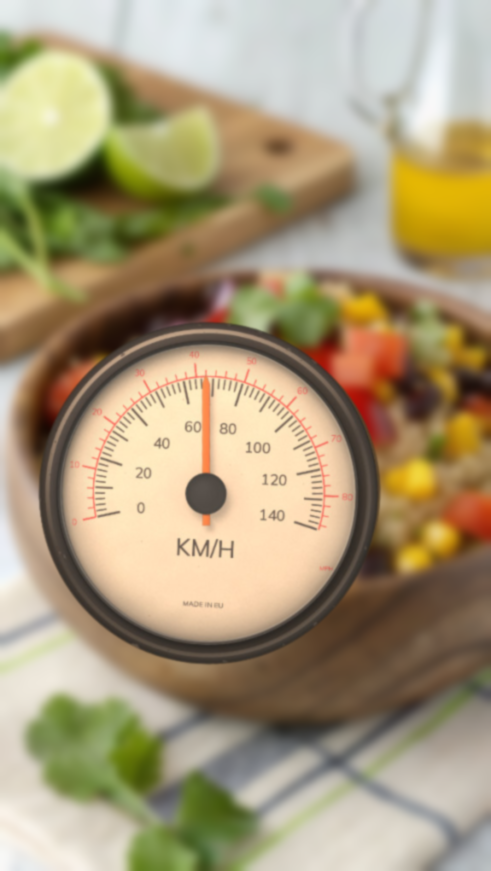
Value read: 68,km/h
